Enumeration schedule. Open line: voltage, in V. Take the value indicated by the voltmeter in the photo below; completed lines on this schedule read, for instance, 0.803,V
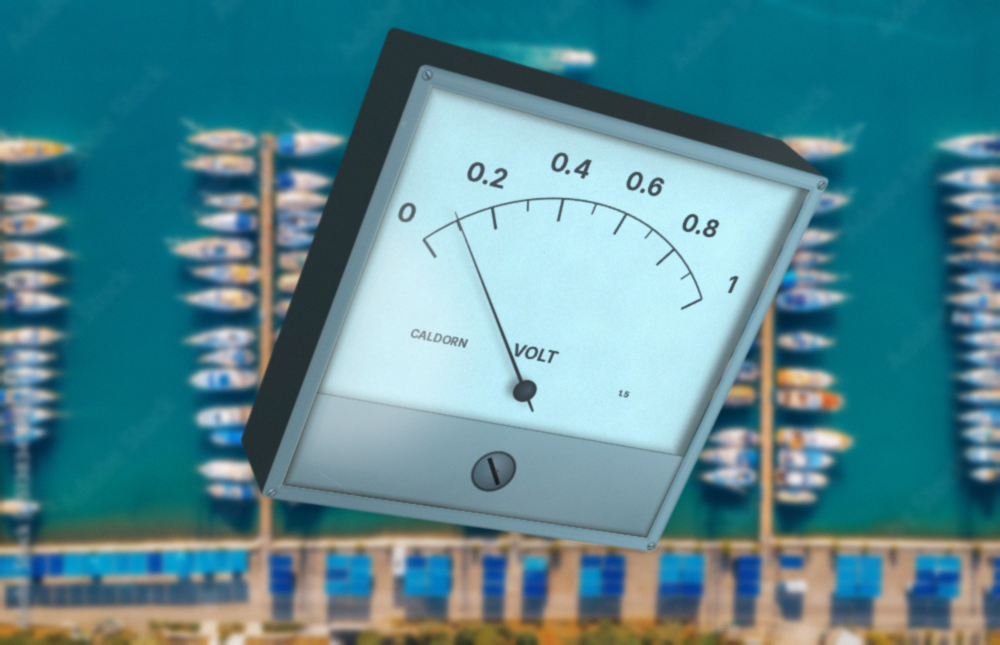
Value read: 0.1,V
